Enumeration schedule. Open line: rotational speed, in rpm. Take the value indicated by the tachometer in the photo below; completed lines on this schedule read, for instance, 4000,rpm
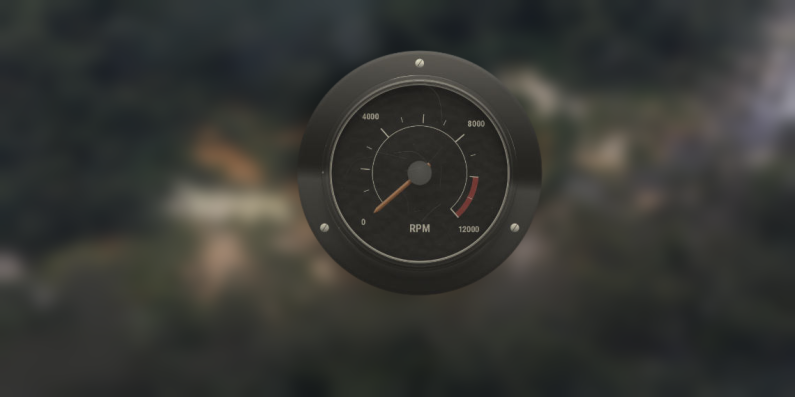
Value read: 0,rpm
